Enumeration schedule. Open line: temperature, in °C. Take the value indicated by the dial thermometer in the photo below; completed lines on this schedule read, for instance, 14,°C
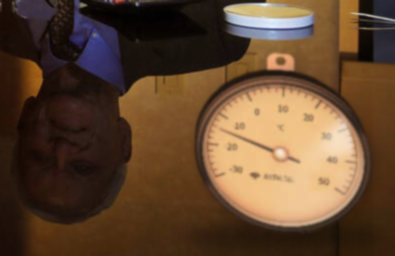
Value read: -14,°C
